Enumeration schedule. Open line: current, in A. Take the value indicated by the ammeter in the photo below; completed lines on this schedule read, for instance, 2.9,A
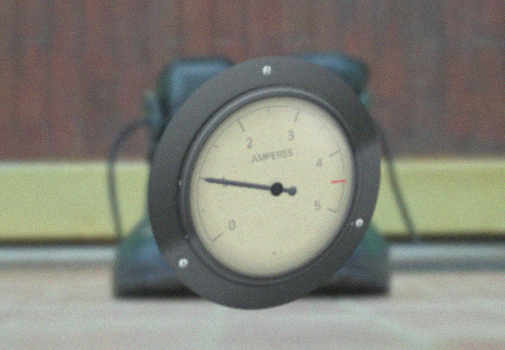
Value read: 1,A
